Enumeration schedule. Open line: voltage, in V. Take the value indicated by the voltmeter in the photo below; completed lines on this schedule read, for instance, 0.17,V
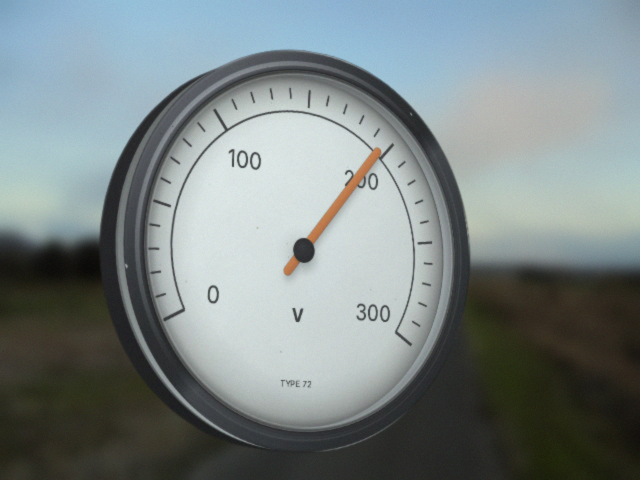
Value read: 195,V
